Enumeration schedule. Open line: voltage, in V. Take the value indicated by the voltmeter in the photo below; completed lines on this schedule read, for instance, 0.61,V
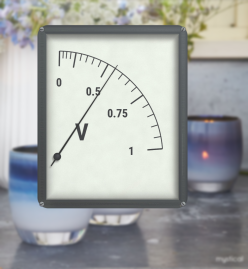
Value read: 0.55,V
